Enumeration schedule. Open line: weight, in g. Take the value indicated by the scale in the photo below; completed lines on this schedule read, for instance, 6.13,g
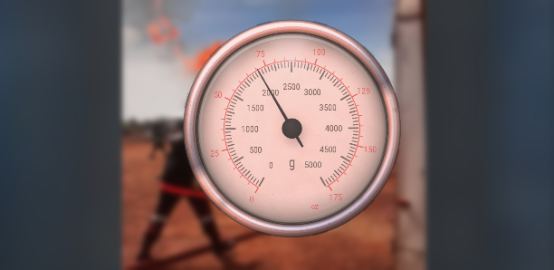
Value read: 2000,g
